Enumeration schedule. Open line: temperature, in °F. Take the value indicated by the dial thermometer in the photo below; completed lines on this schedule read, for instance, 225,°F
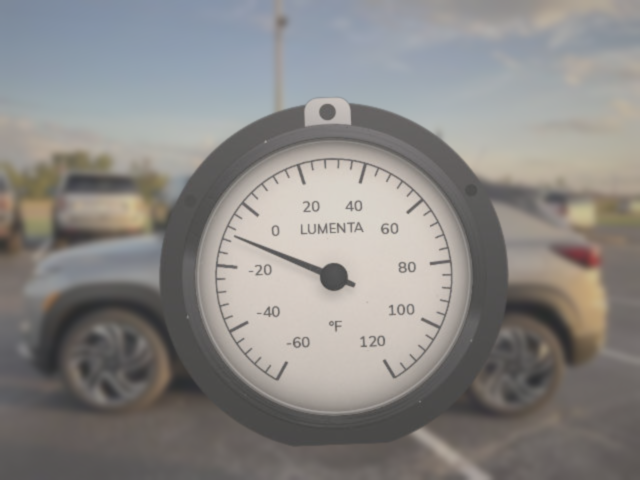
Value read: -10,°F
